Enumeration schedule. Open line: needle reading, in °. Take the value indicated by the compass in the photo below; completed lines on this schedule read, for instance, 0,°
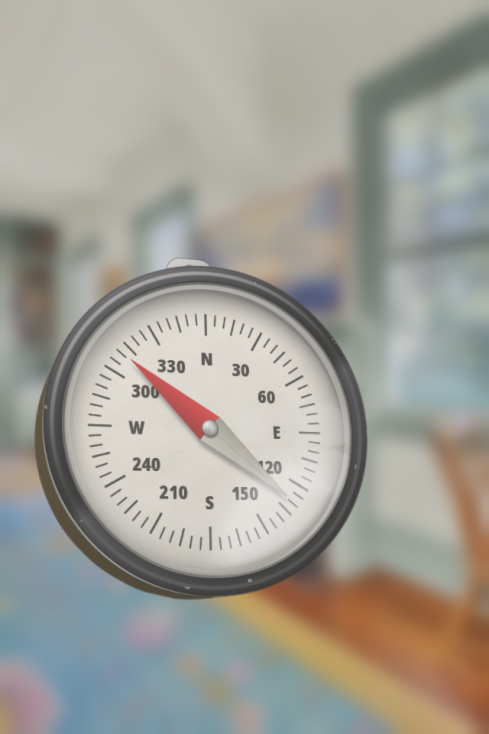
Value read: 310,°
